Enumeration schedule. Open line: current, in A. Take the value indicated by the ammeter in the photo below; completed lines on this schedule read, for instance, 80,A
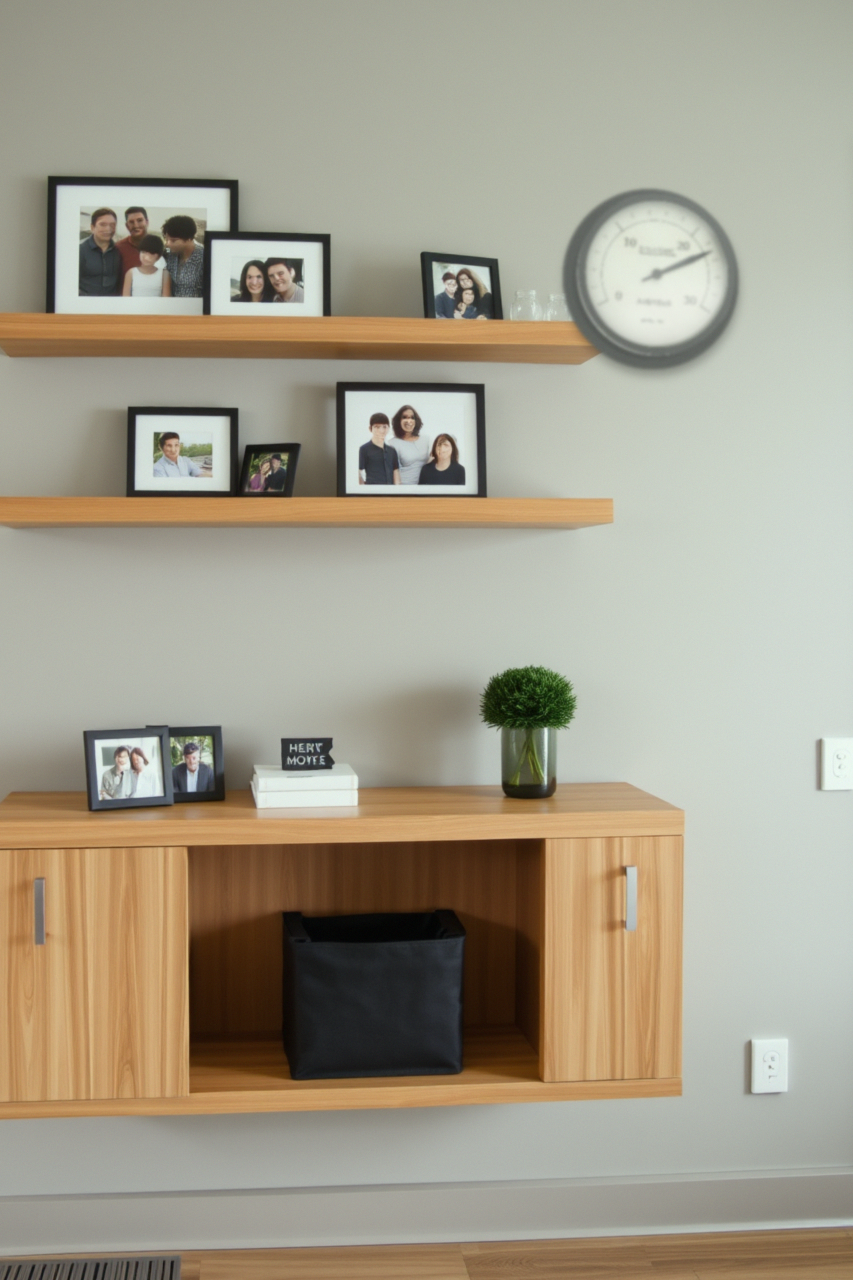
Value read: 23,A
